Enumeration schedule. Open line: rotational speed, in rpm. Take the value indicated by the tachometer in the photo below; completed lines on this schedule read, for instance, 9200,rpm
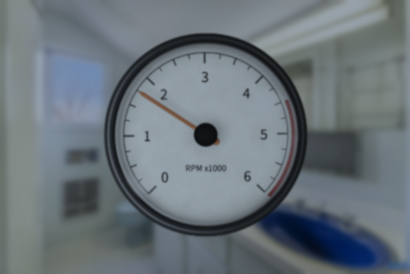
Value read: 1750,rpm
